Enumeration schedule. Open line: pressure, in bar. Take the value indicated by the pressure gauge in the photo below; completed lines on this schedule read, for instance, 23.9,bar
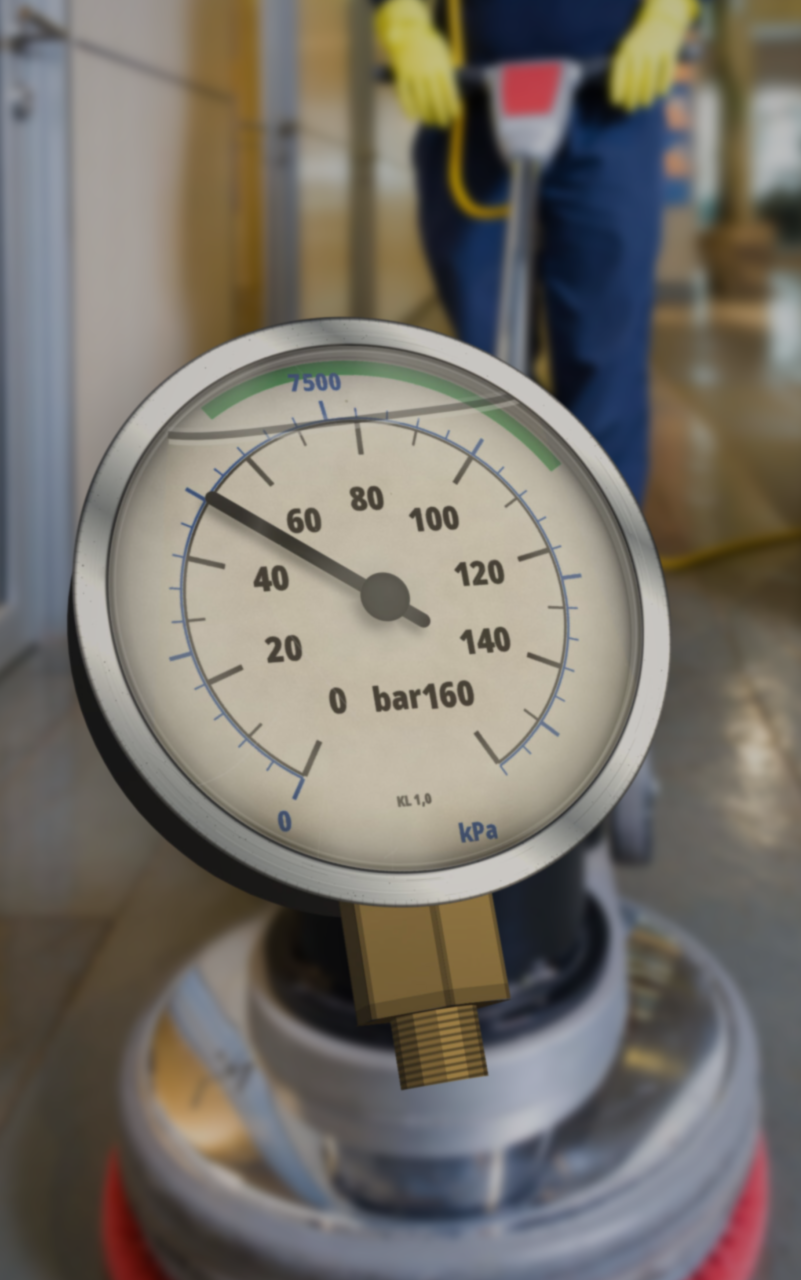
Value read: 50,bar
